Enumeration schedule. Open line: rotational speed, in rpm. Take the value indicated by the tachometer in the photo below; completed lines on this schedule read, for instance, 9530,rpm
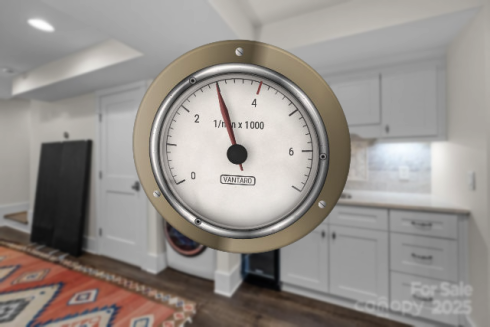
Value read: 3000,rpm
